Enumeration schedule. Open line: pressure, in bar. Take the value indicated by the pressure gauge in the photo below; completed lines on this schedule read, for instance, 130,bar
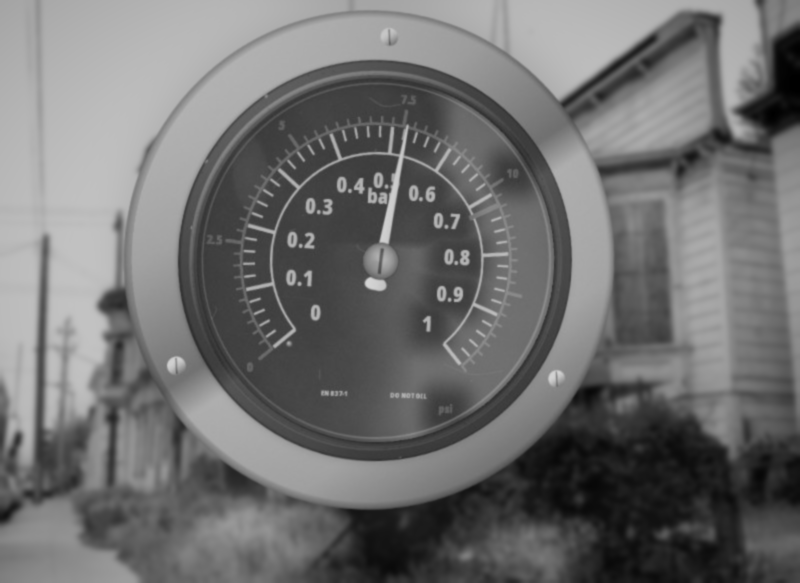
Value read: 0.52,bar
